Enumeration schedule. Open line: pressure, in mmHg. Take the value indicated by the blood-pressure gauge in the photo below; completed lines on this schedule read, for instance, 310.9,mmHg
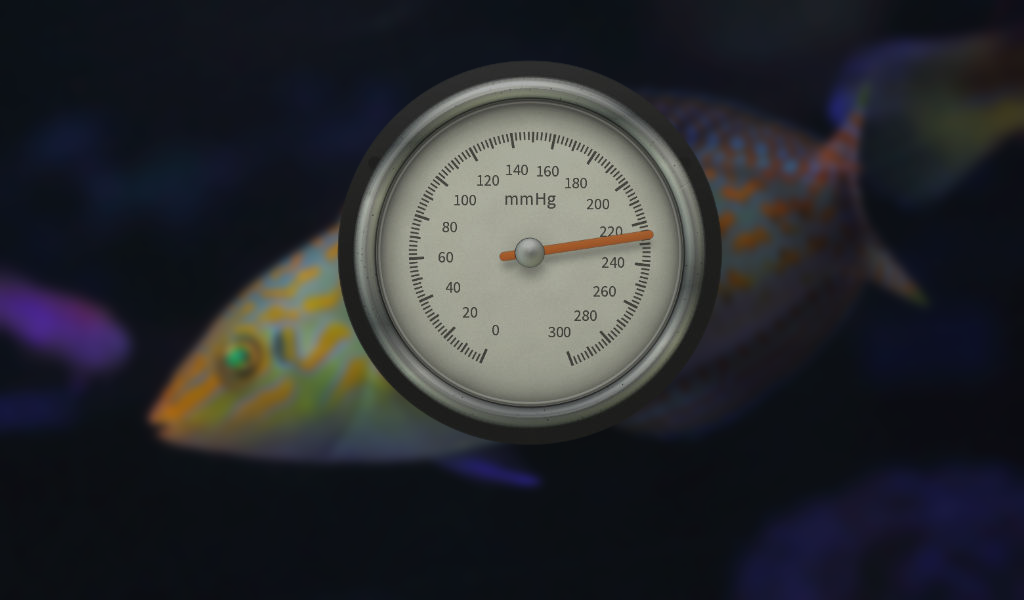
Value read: 226,mmHg
